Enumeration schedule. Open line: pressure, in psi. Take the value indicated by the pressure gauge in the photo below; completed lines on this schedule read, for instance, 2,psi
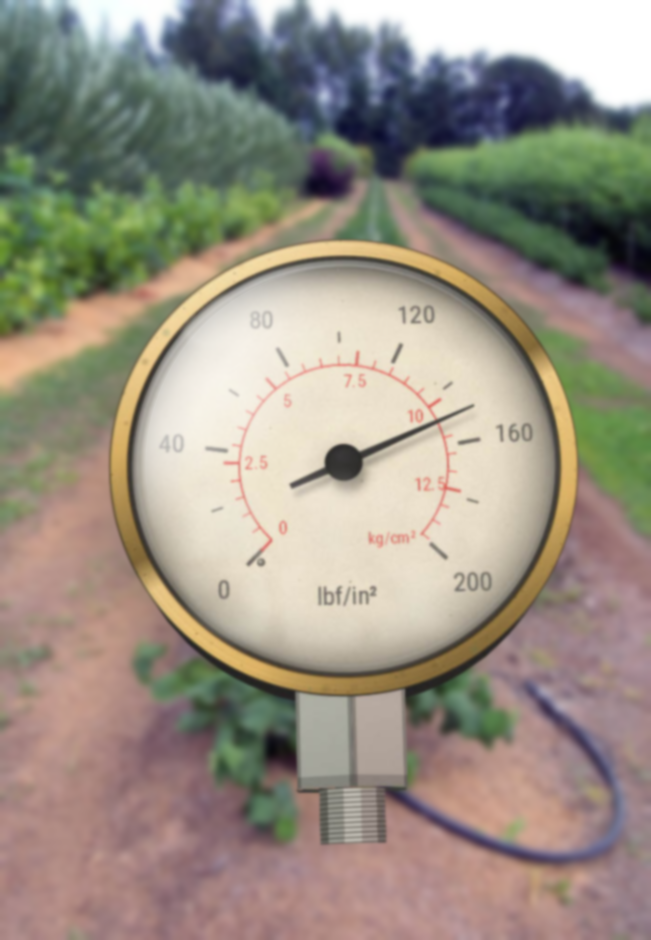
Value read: 150,psi
